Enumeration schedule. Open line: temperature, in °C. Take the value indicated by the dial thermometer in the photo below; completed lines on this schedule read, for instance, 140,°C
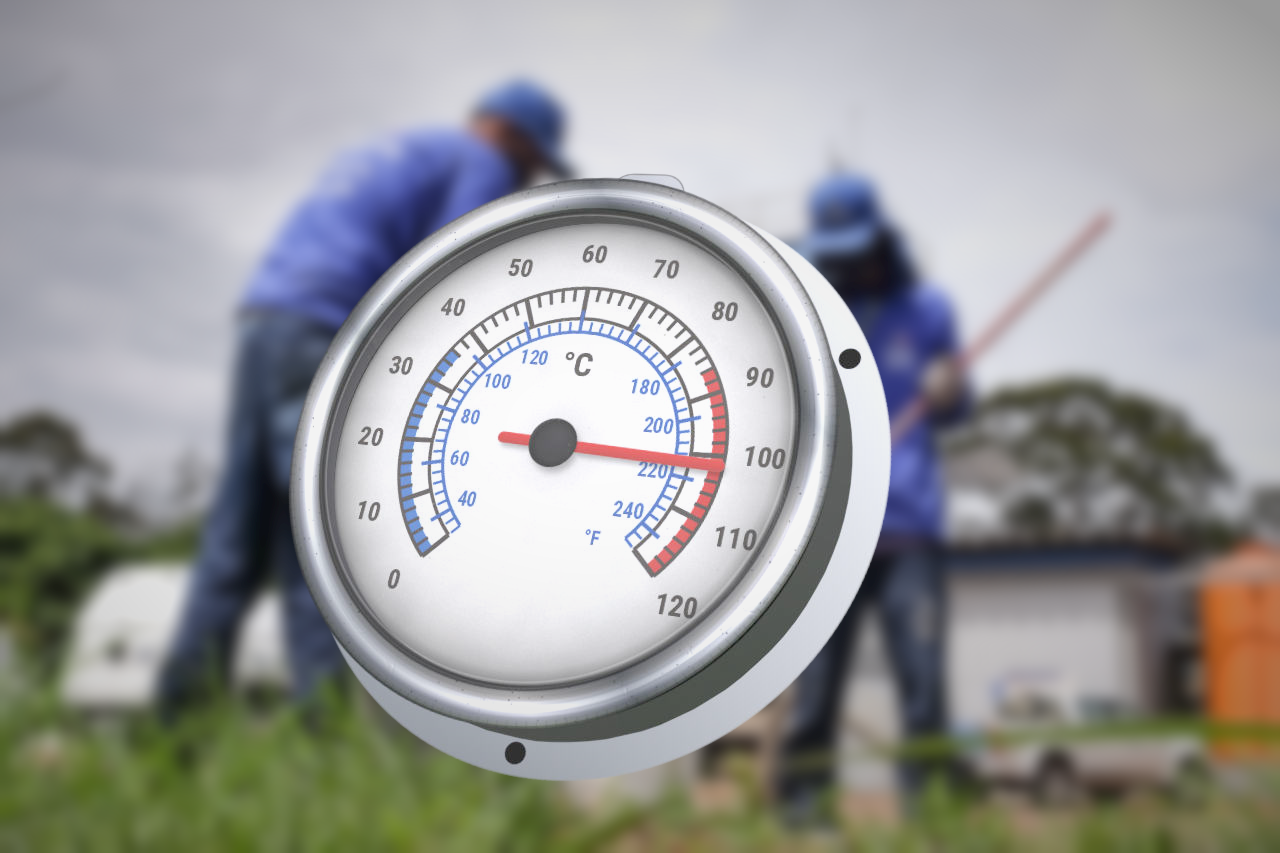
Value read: 102,°C
